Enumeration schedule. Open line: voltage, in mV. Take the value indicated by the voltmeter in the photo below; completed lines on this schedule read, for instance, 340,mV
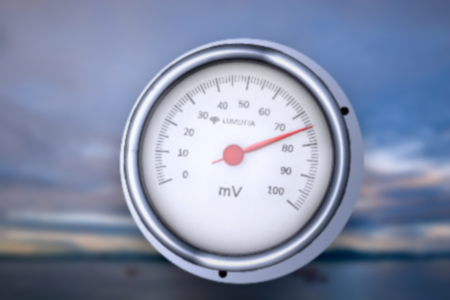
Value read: 75,mV
